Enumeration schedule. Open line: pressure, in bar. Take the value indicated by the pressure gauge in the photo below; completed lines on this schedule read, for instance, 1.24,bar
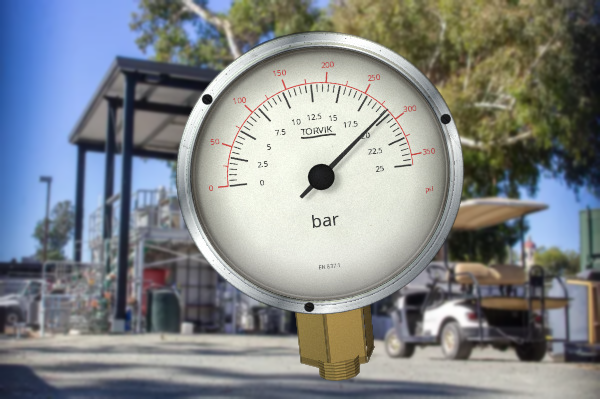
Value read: 19.5,bar
